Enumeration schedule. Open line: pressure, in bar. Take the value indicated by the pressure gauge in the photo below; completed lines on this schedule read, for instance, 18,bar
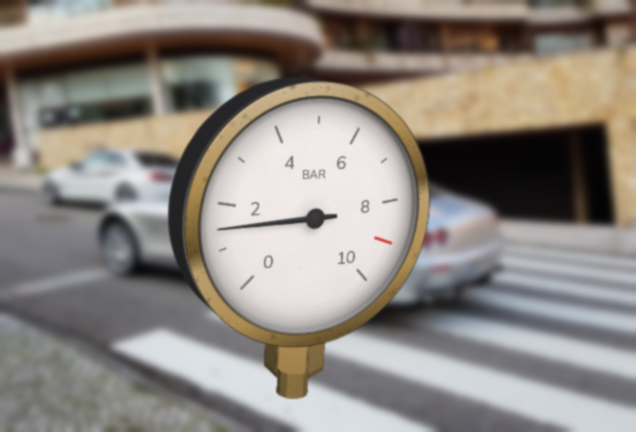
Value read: 1.5,bar
